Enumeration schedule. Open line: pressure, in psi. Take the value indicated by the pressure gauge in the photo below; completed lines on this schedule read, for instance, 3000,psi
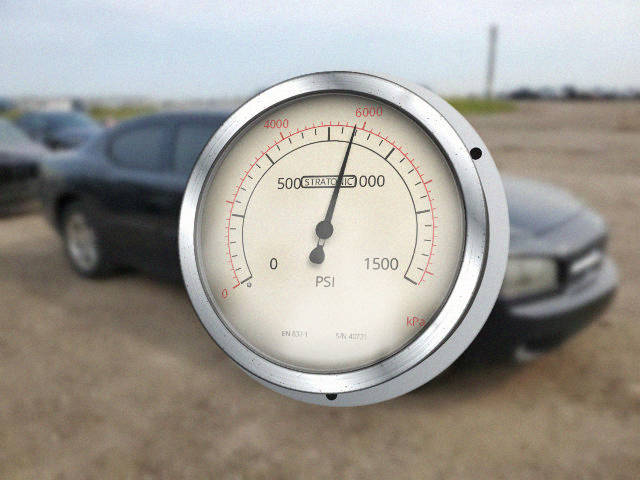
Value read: 850,psi
